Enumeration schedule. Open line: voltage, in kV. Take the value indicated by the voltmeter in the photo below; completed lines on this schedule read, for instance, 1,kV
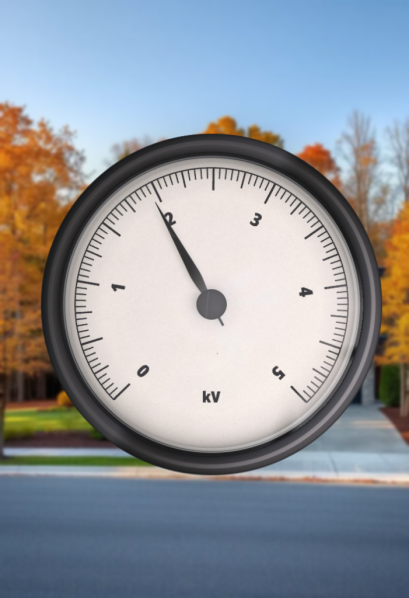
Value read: 1.95,kV
